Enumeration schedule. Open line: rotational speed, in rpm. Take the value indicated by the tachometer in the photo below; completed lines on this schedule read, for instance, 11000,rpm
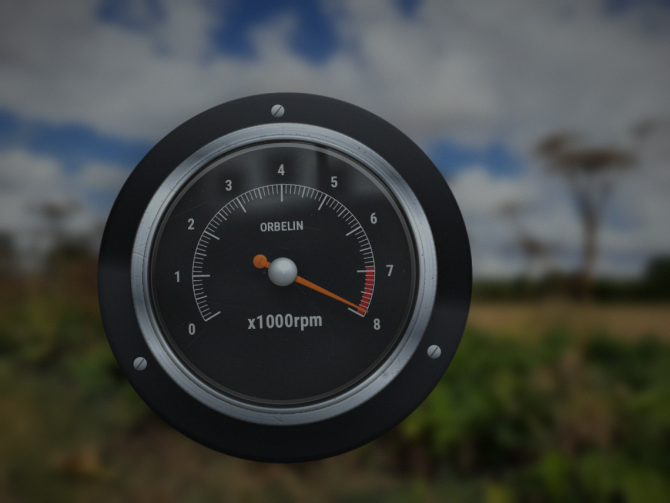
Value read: 7900,rpm
